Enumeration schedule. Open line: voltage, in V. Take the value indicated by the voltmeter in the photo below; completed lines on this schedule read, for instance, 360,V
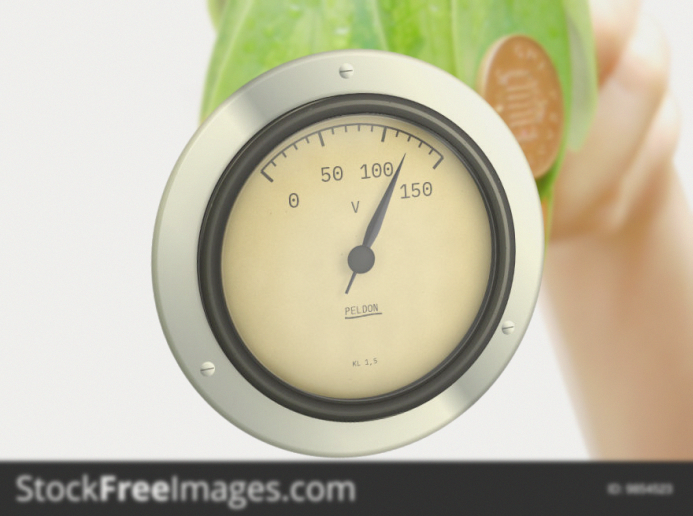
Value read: 120,V
